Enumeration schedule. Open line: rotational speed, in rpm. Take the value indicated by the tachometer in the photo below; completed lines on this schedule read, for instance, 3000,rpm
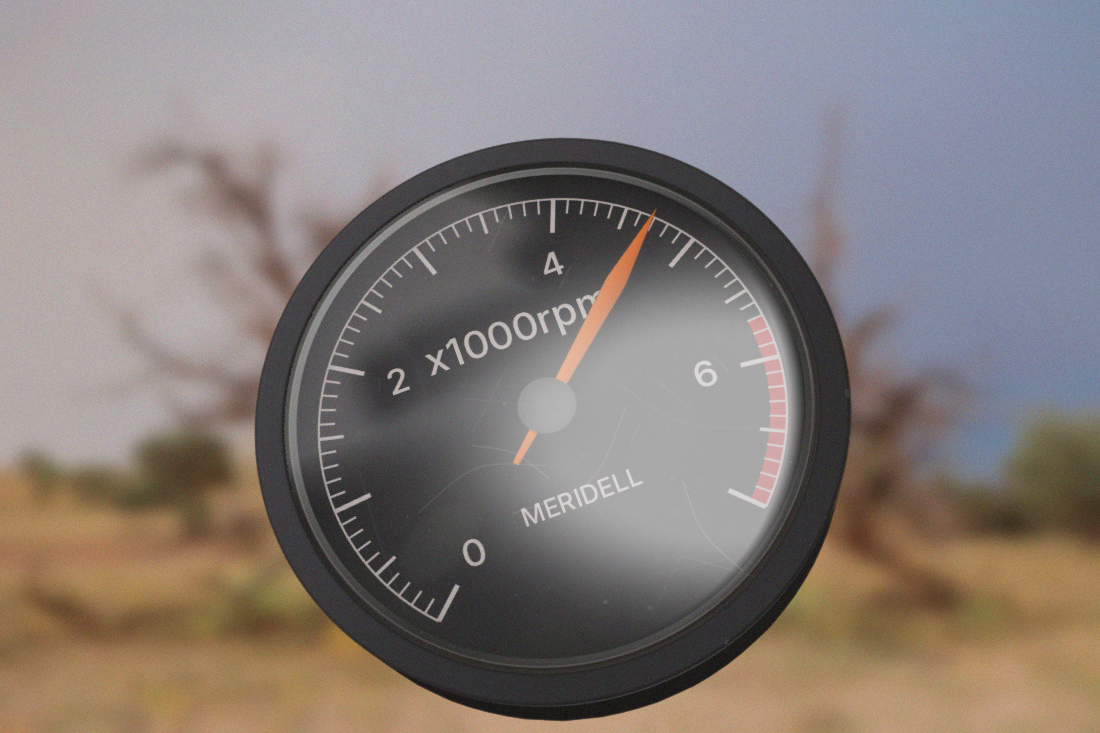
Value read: 4700,rpm
